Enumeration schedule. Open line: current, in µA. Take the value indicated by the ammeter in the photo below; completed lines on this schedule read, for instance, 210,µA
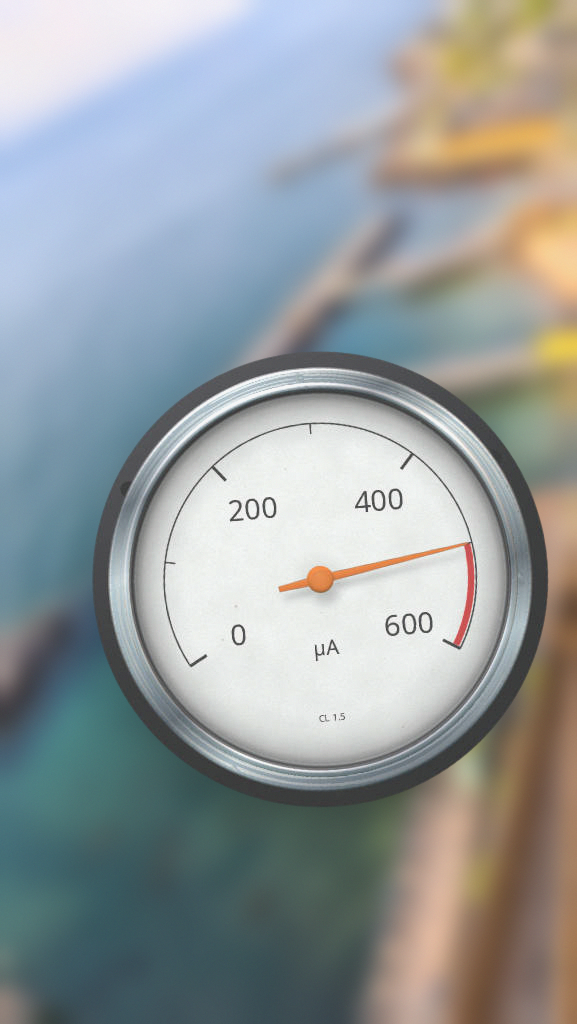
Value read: 500,µA
